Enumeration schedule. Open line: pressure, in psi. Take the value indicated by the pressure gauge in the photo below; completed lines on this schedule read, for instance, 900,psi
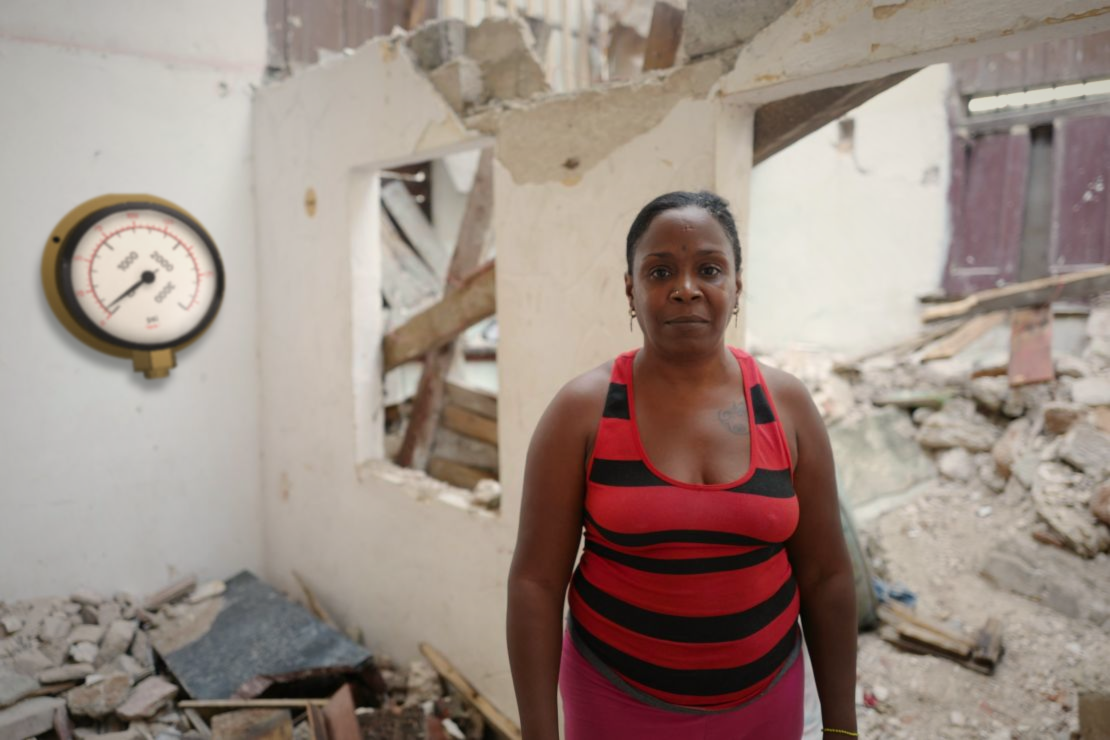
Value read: 100,psi
